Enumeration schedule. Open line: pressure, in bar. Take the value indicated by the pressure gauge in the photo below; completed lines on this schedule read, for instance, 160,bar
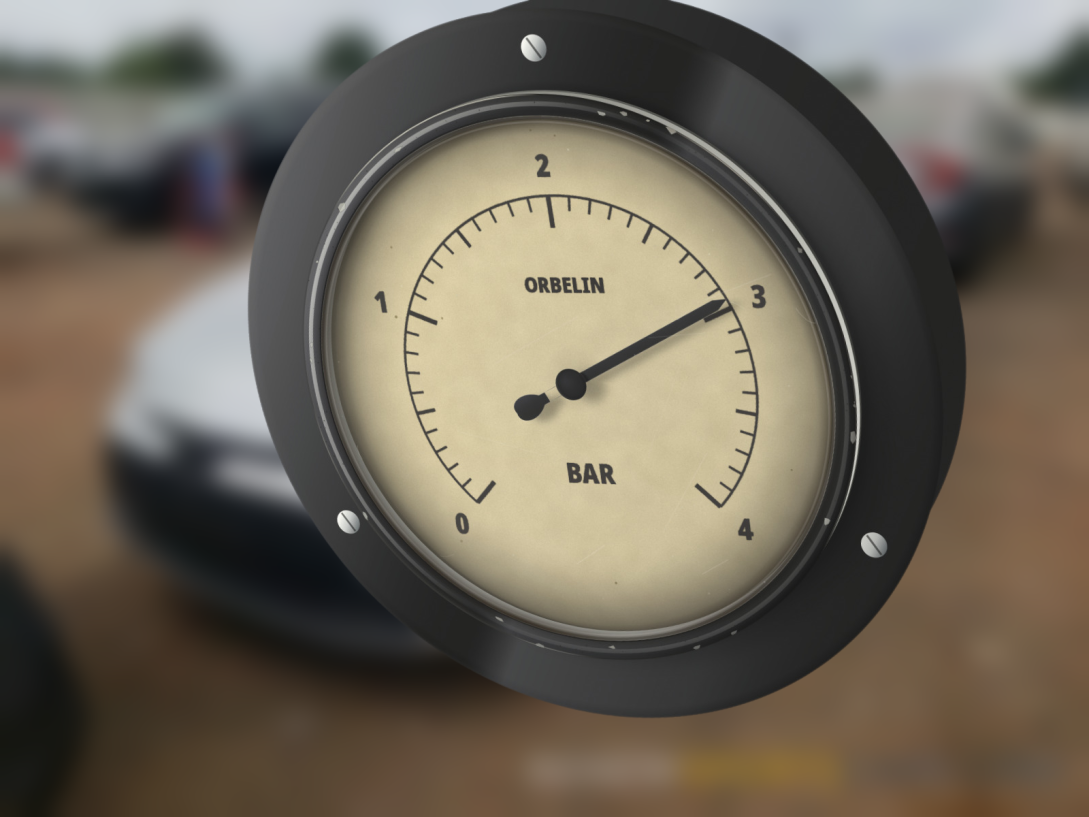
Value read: 2.95,bar
